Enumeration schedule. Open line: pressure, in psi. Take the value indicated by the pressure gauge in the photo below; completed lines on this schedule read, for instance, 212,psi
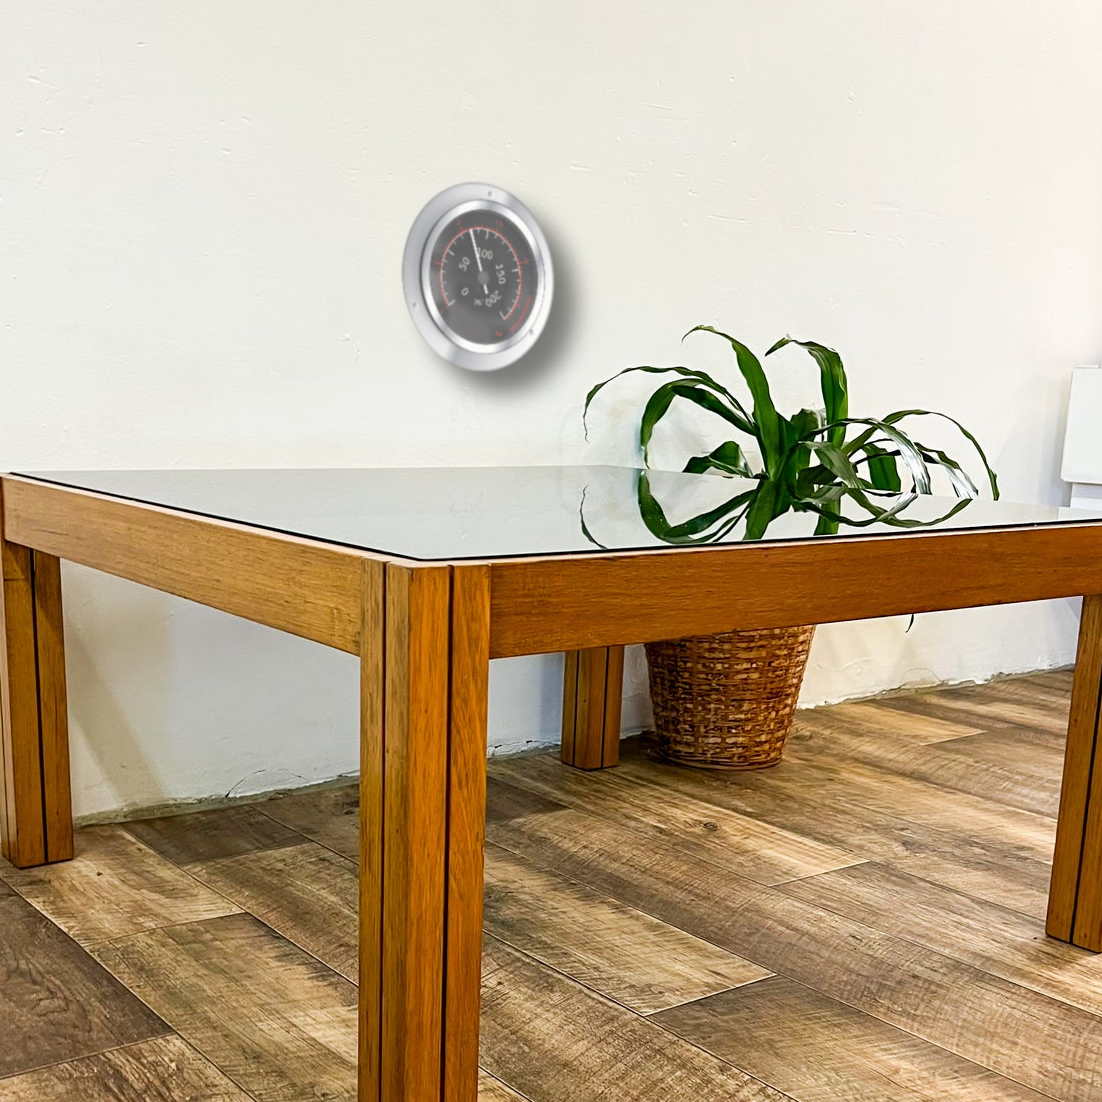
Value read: 80,psi
